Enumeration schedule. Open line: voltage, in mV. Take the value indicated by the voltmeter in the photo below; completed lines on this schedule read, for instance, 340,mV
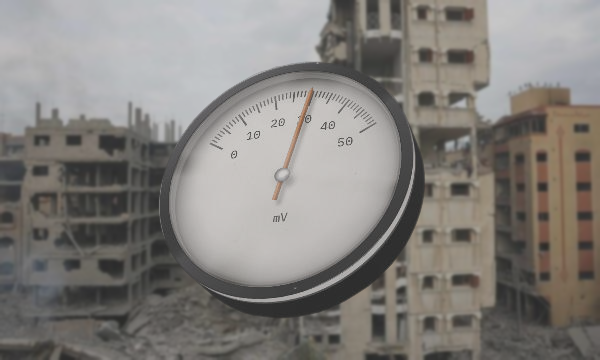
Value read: 30,mV
